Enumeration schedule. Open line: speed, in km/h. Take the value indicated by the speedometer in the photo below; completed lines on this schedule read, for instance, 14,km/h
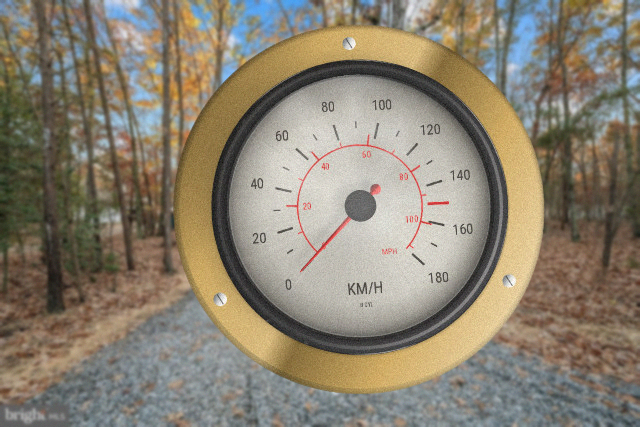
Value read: 0,km/h
